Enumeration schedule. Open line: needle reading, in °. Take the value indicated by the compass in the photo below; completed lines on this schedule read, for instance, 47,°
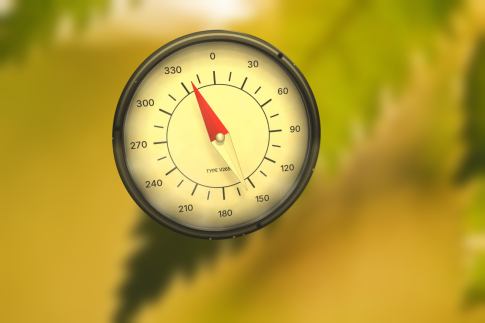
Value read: 337.5,°
